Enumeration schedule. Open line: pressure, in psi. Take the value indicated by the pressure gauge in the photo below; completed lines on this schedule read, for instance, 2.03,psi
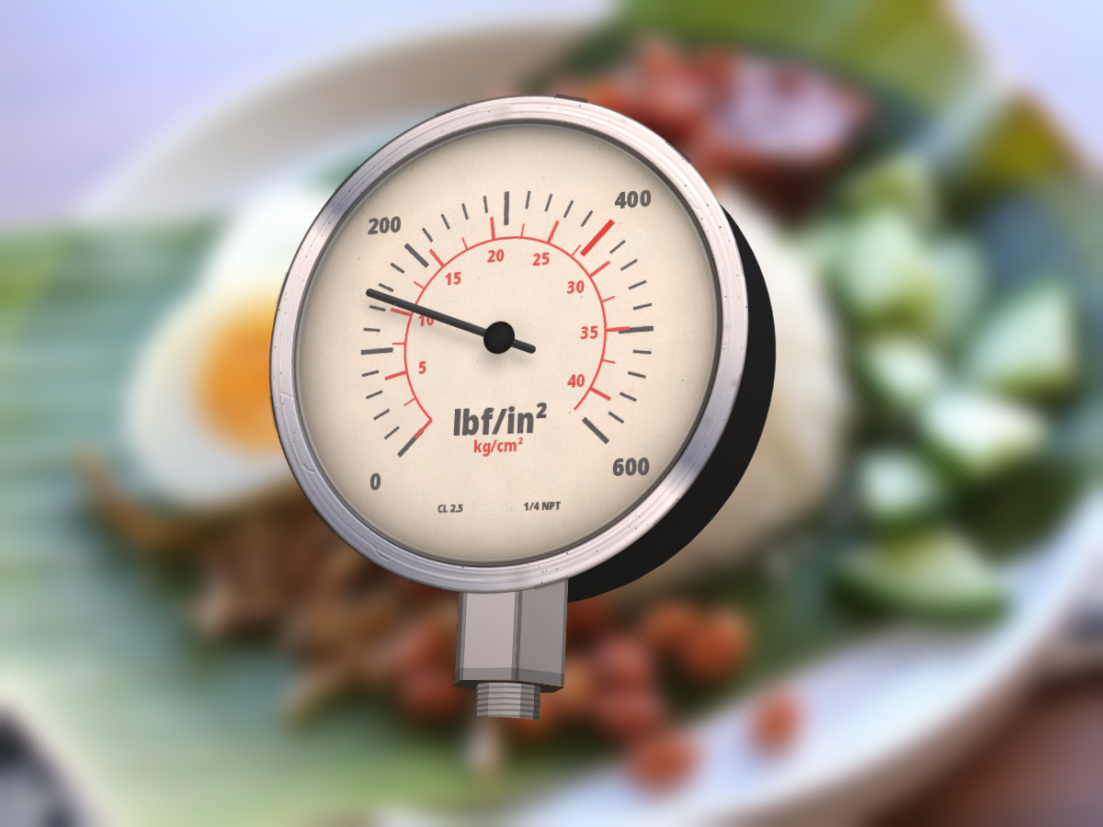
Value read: 150,psi
